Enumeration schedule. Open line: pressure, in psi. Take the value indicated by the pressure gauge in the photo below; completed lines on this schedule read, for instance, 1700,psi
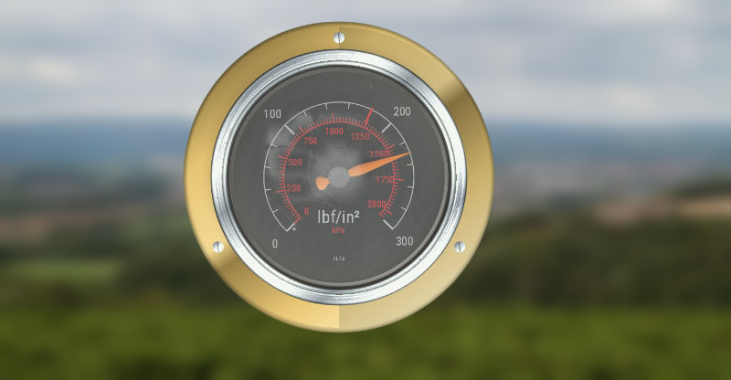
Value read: 230,psi
